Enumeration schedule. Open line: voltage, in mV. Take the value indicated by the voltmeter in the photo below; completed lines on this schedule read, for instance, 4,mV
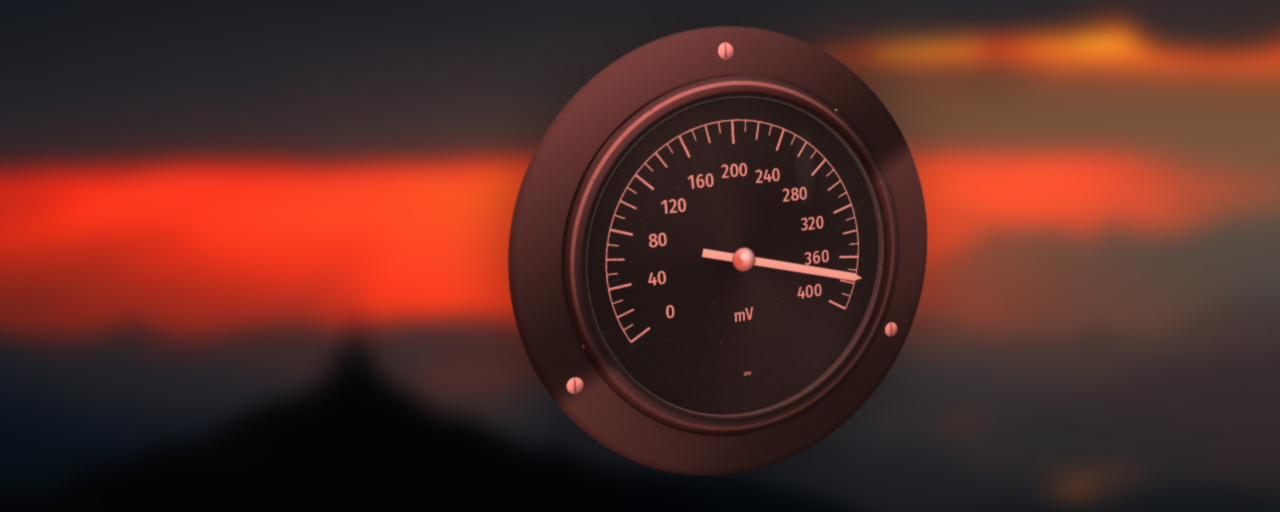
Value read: 375,mV
